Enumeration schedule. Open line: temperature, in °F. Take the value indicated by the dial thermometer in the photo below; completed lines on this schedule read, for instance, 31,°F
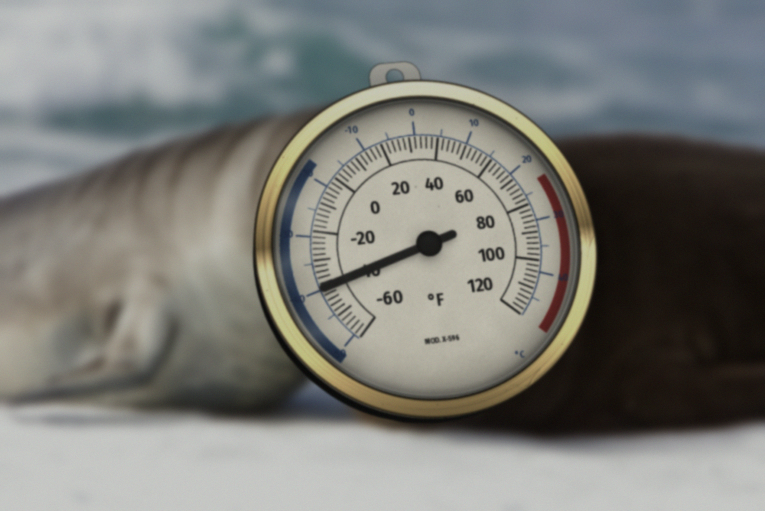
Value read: -40,°F
